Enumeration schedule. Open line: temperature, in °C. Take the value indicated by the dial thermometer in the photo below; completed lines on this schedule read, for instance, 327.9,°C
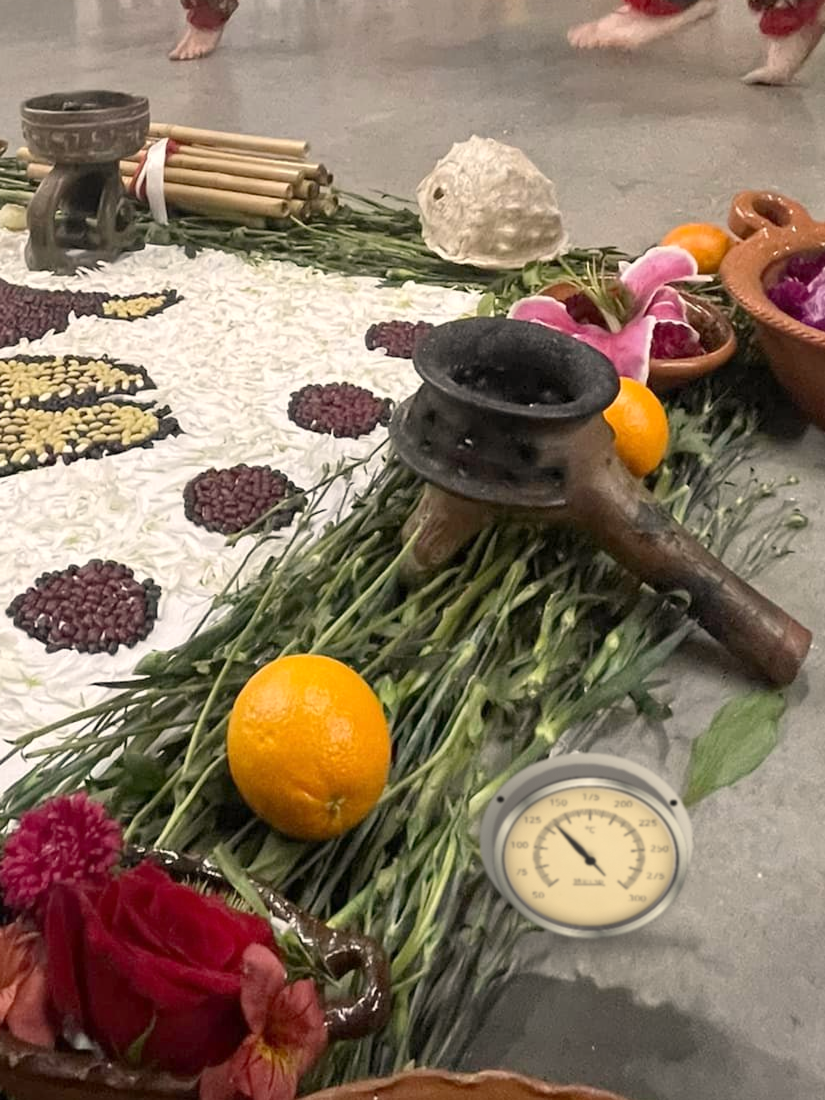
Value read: 137.5,°C
